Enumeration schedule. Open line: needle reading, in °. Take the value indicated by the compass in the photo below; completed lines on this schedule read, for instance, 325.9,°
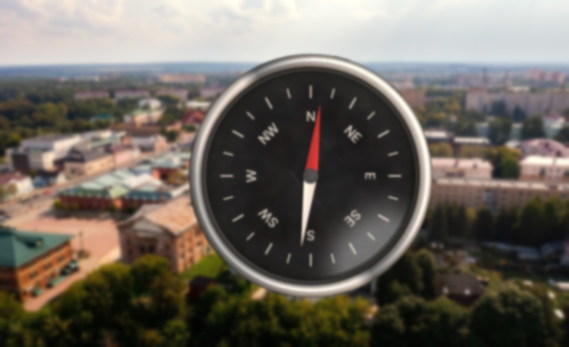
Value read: 7.5,°
